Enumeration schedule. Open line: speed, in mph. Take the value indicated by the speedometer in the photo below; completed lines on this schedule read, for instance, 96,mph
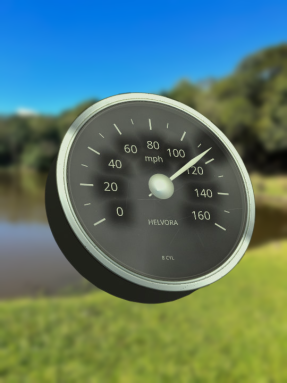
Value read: 115,mph
